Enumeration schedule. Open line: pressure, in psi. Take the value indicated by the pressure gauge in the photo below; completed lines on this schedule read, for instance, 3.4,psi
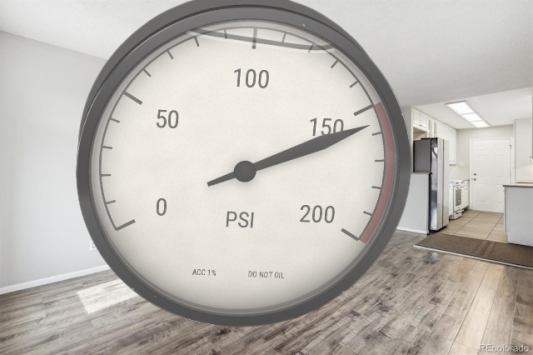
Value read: 155,psi
